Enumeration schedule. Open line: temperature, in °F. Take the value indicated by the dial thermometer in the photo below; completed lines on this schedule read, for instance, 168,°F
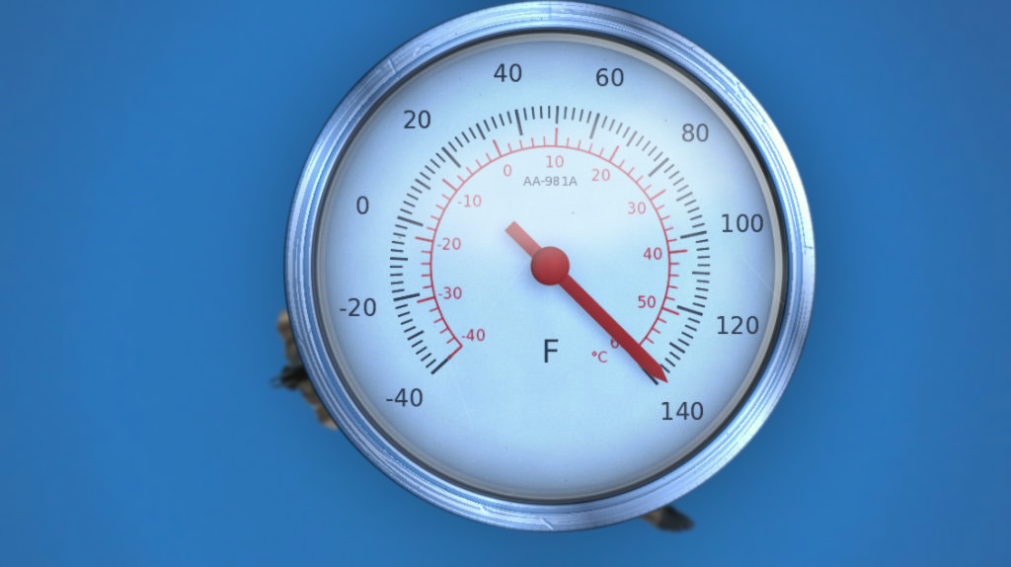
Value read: 138,°F
